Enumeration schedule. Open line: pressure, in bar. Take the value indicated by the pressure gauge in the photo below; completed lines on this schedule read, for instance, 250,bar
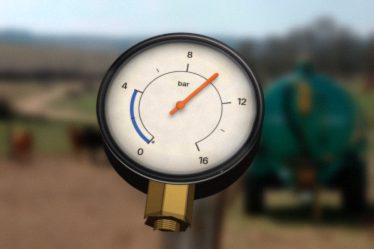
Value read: 10,bar
